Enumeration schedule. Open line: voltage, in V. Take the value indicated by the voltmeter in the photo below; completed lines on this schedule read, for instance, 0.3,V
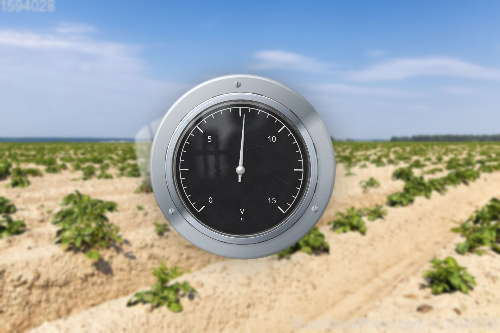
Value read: 7.75,V
